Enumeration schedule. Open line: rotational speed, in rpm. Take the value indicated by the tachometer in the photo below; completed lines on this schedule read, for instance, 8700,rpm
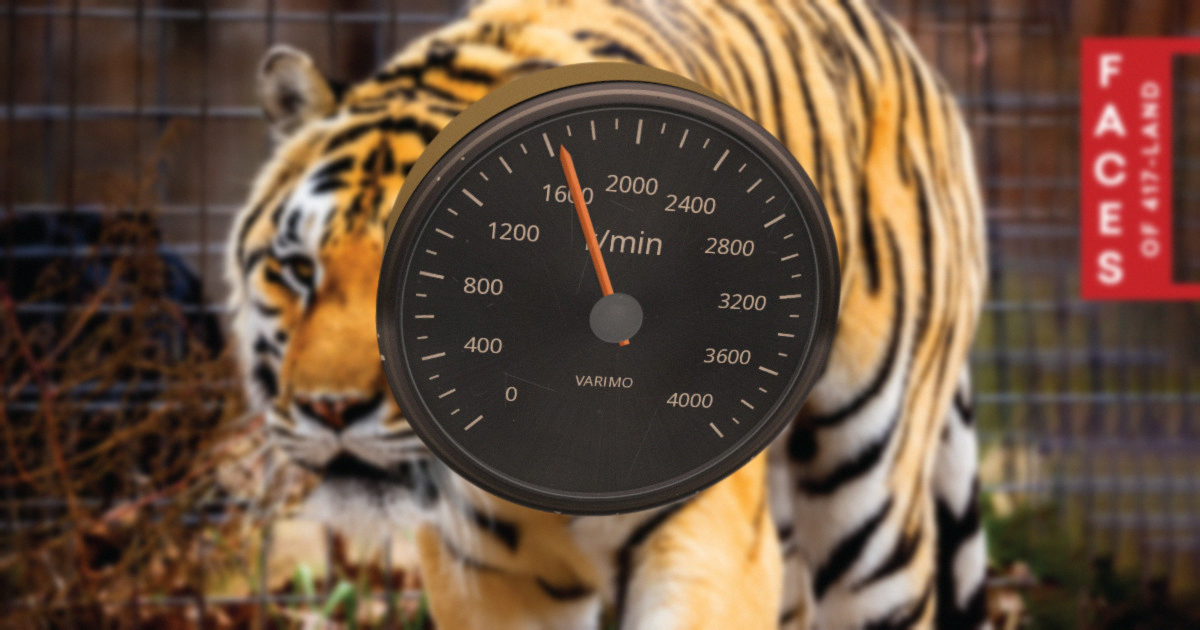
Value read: 1650,rpm
